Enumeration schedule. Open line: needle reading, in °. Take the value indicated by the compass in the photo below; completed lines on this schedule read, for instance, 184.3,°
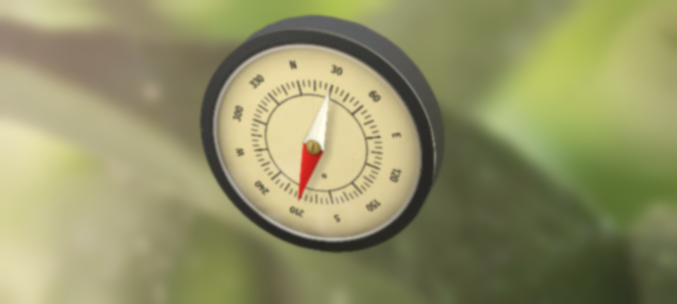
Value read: 210,°
